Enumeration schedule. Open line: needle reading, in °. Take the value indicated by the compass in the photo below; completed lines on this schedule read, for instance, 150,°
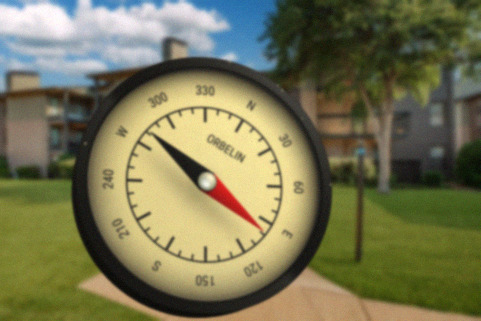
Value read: 100,°
